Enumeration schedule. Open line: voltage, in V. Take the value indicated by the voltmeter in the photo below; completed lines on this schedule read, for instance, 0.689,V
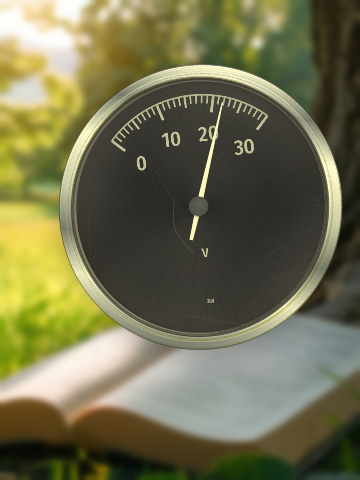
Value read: 22,V
